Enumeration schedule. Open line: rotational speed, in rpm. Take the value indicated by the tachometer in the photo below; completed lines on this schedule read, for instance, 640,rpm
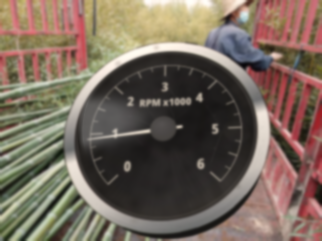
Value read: 875,rpm
